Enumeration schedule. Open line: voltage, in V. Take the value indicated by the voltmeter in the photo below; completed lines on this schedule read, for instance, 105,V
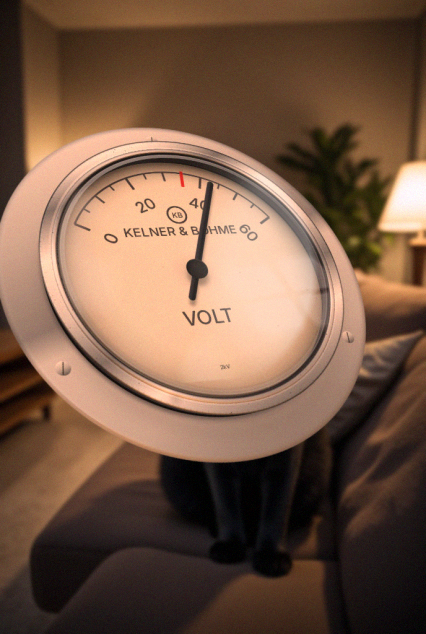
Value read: 42.5,V
